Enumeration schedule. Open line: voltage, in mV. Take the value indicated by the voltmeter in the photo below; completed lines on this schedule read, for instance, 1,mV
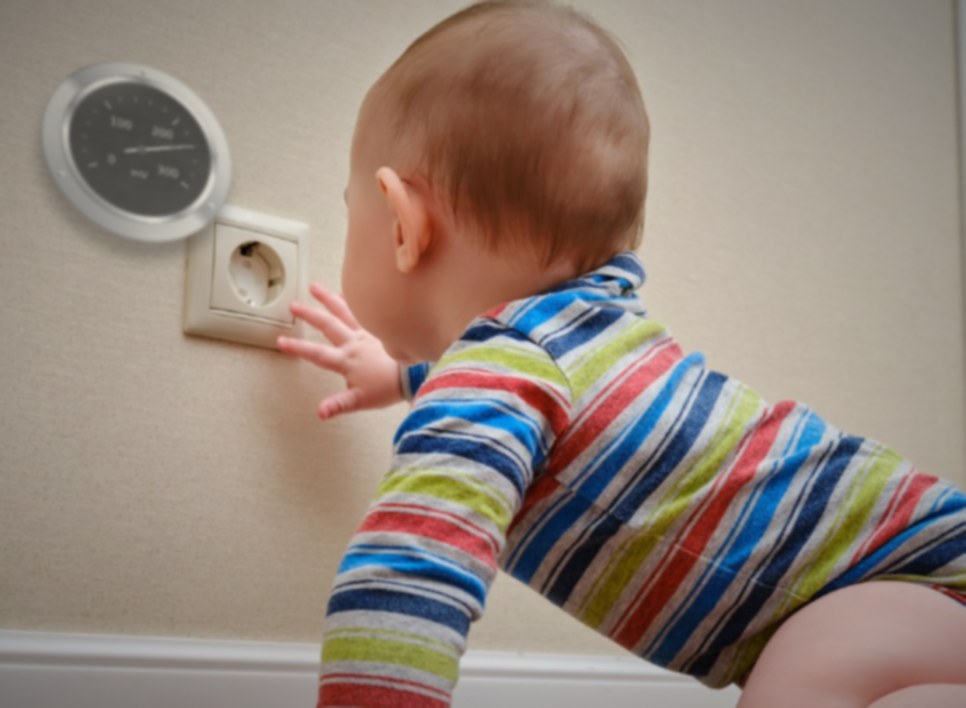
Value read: 240,mV
